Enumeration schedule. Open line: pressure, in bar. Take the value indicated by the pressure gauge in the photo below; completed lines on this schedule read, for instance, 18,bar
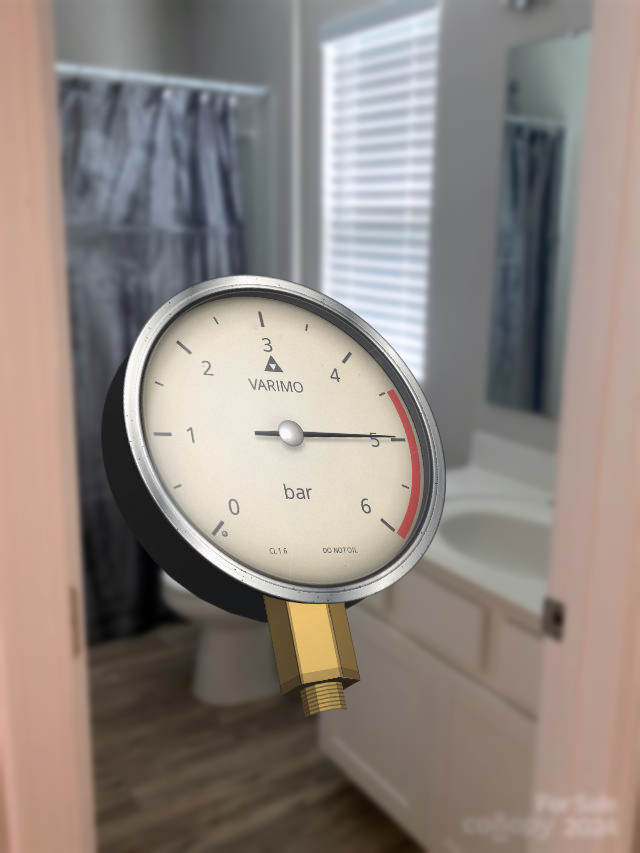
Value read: 5,bar
